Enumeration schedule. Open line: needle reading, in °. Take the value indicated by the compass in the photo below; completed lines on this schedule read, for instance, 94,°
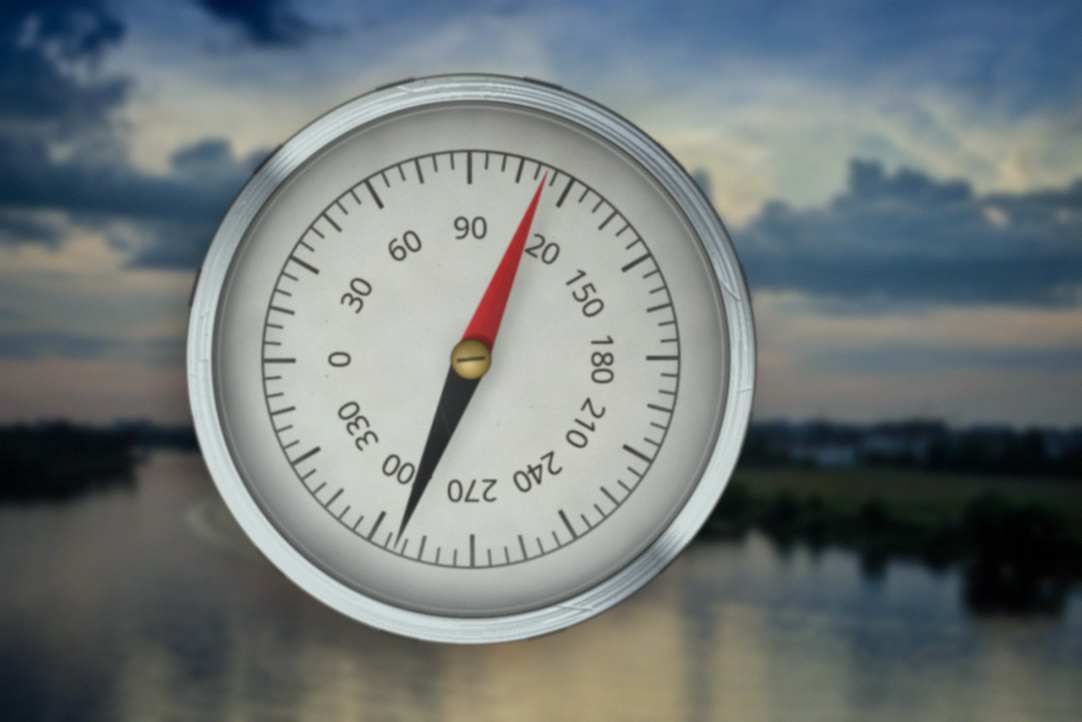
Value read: 112.5,°
